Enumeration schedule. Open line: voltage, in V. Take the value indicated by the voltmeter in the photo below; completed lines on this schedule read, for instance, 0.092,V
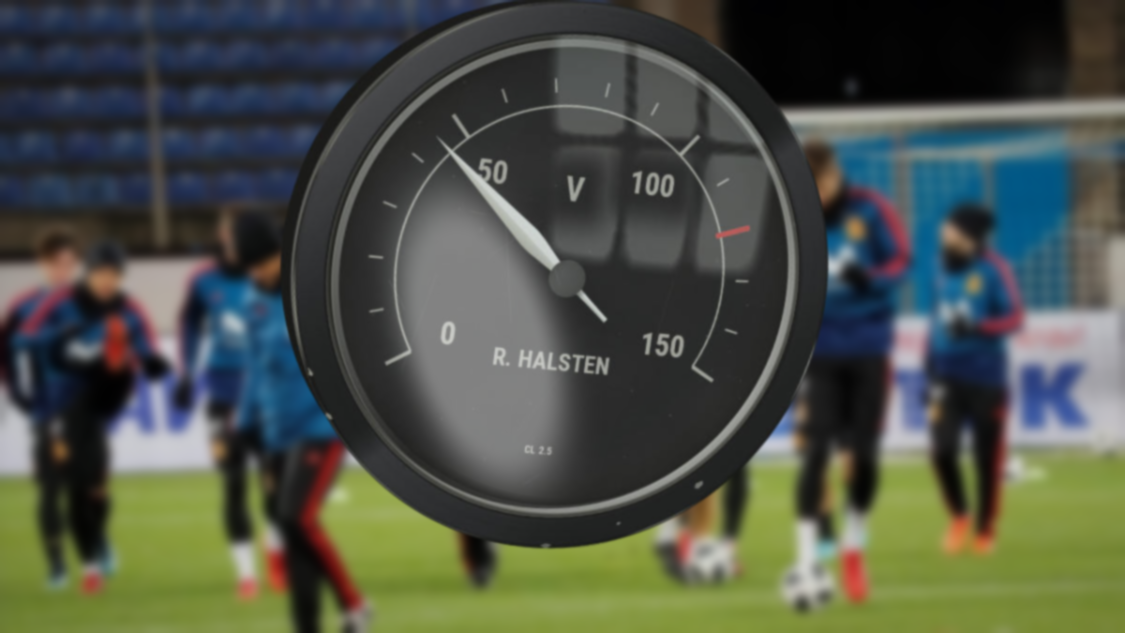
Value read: 45,V
